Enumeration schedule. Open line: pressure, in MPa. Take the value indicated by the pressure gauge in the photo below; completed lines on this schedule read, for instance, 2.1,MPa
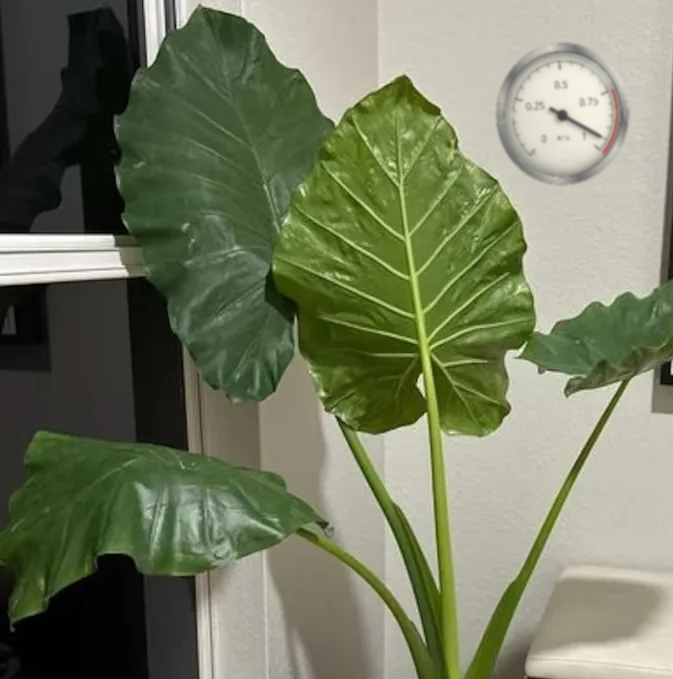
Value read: 0.95,MPa
